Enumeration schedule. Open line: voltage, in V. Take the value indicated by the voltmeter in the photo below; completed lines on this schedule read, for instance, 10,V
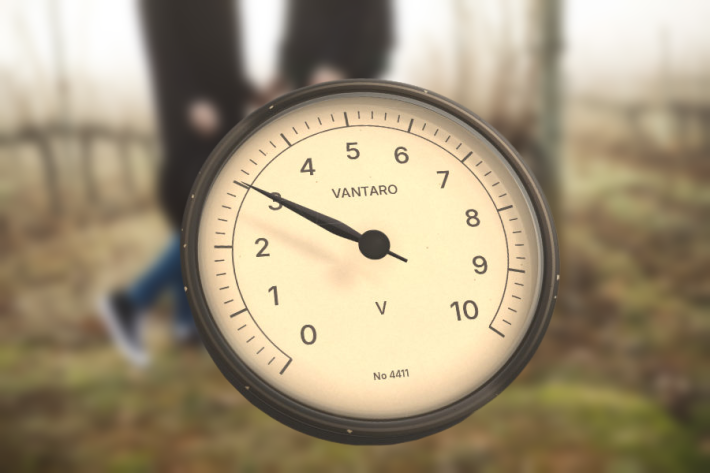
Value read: 3,V
